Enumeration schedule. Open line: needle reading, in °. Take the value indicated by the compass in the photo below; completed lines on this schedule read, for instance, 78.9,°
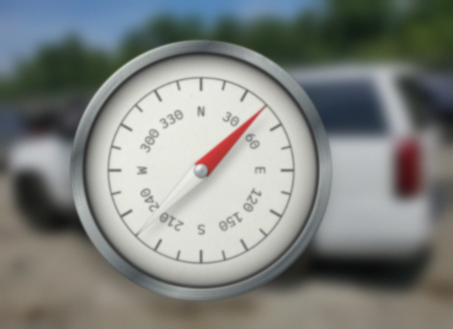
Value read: 45,°
